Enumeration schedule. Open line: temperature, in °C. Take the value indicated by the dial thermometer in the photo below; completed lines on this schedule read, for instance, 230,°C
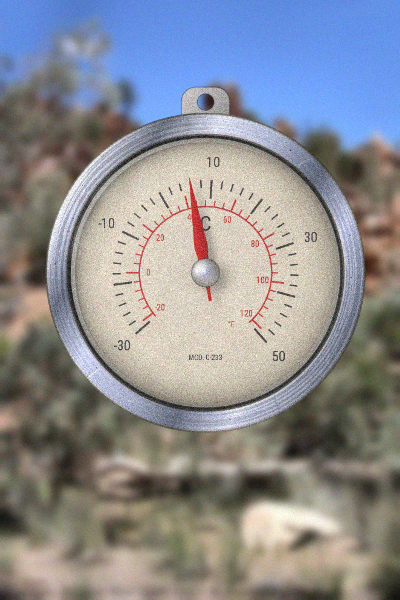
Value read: 6,°C
